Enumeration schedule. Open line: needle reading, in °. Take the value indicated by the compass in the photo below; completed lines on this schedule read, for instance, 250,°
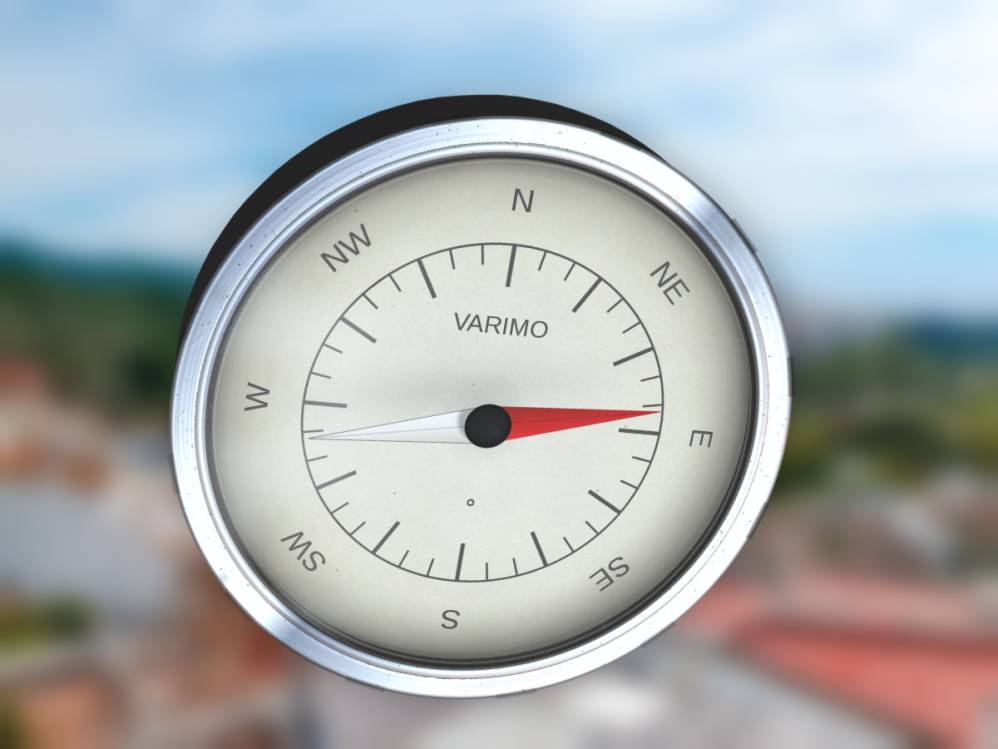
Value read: 80,°
